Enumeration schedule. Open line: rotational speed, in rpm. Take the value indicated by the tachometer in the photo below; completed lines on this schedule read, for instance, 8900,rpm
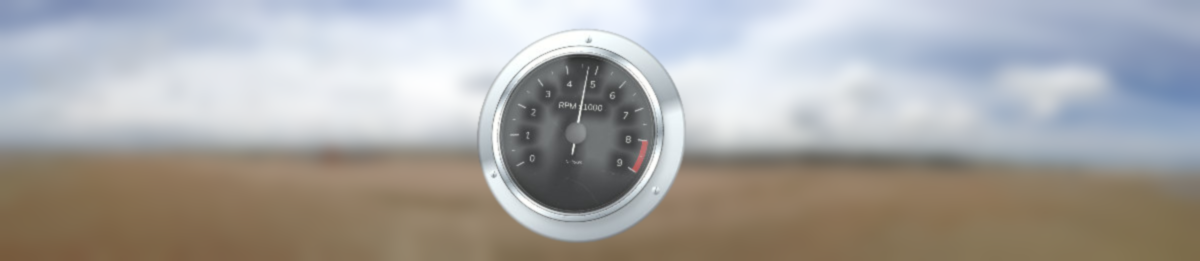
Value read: 4750,rpm
